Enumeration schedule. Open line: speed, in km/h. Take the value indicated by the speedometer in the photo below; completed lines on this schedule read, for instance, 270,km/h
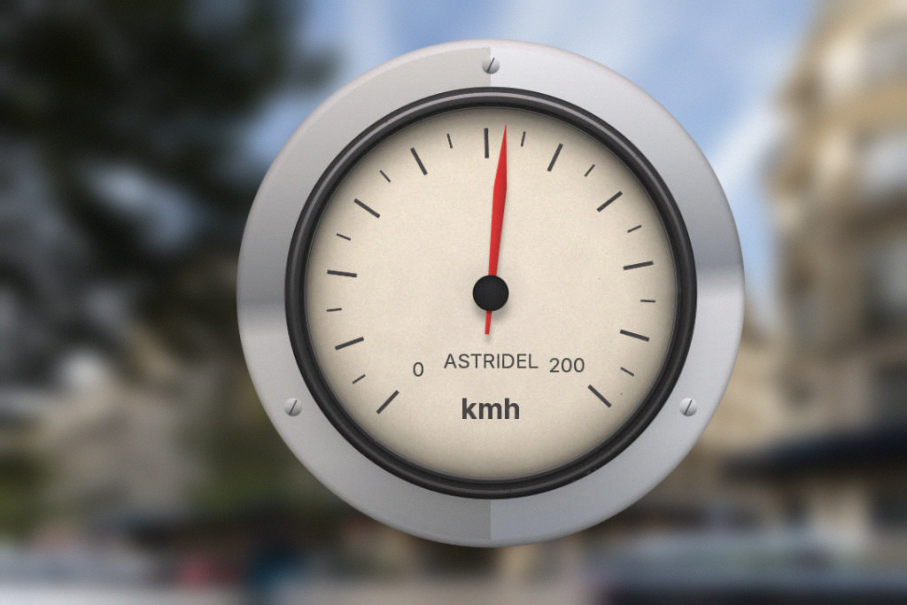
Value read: 105,km/h
